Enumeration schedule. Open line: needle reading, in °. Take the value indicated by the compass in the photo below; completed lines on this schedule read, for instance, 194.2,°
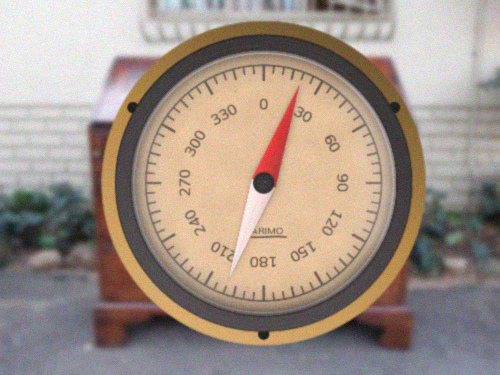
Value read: 20,°
